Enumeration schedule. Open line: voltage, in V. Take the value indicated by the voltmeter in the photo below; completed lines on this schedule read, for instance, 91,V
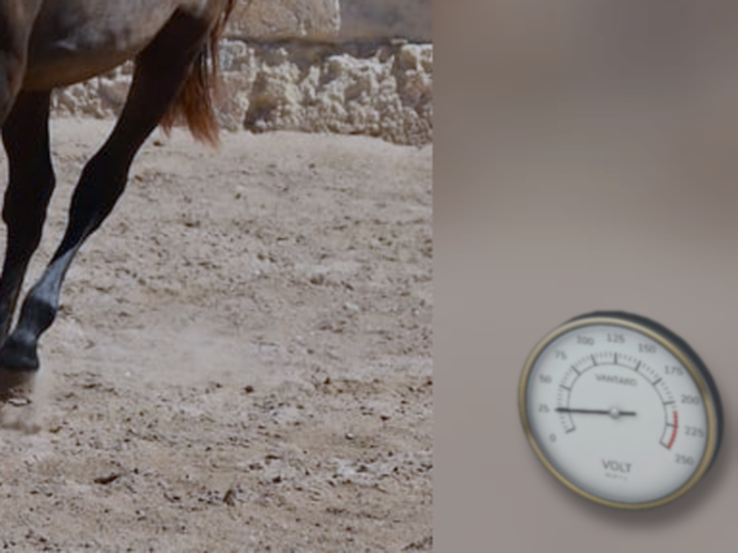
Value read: 25,V
